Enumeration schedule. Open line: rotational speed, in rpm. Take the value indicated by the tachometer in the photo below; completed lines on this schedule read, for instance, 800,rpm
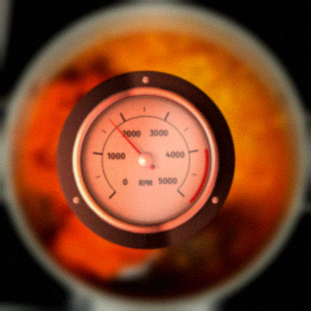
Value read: 1750,rpm
